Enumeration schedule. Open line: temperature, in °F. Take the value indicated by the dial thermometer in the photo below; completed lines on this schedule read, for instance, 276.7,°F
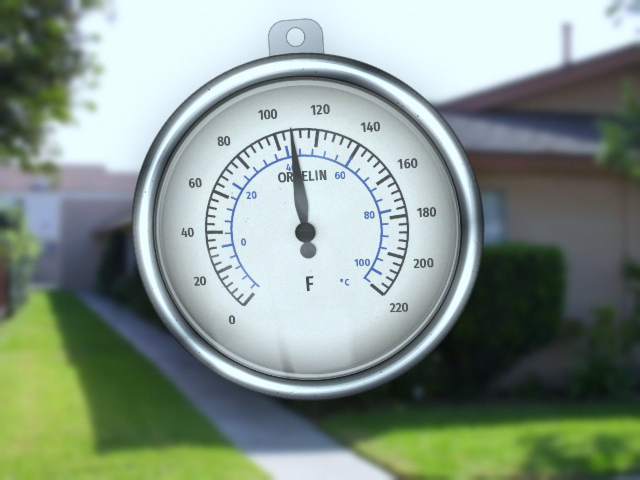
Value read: 108,°F
